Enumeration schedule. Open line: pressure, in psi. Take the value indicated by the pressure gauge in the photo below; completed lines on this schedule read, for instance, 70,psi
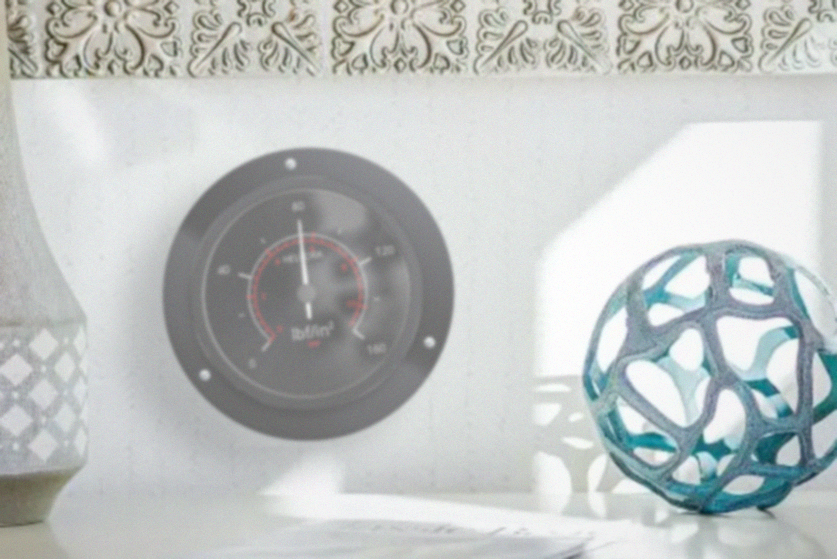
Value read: 80,psi
